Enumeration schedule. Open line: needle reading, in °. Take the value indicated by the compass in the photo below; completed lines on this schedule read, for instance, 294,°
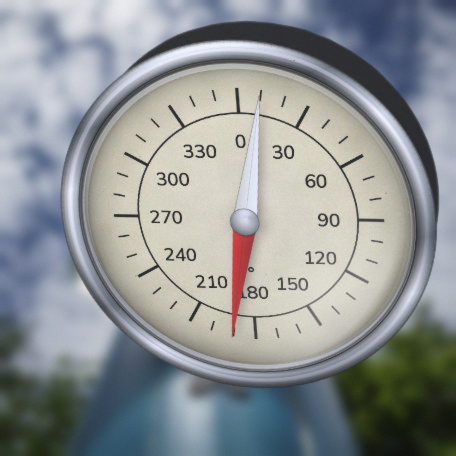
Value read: 190,°
